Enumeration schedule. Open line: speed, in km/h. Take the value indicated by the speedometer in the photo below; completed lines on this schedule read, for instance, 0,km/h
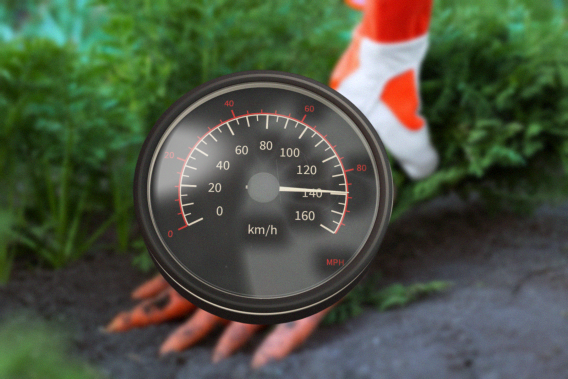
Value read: 140,km/h
